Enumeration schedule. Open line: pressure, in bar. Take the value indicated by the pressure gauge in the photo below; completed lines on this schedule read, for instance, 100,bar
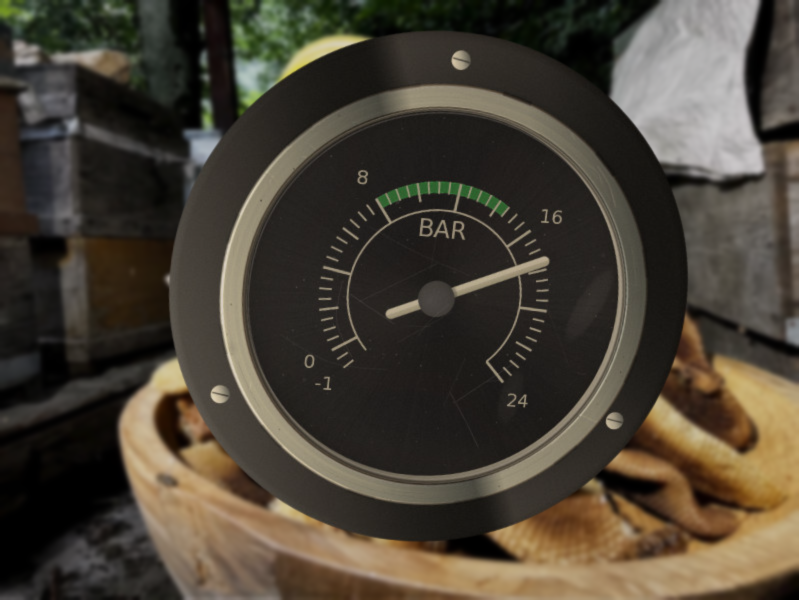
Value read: 17.5,bar
